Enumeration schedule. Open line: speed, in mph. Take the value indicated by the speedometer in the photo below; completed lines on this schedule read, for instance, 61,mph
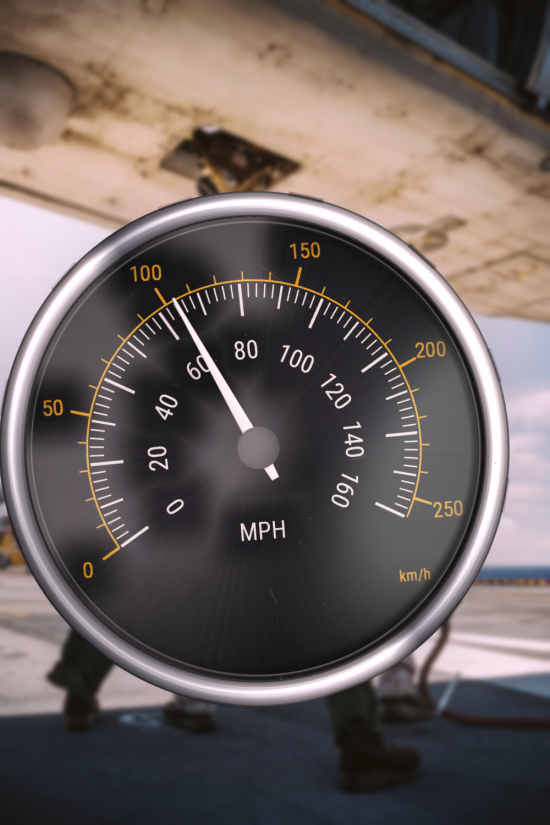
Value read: 64,mph
